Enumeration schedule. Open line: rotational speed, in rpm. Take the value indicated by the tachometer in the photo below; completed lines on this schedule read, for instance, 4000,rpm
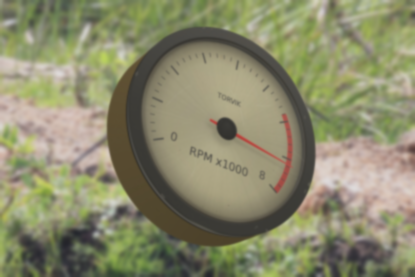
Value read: 7200,rpm
